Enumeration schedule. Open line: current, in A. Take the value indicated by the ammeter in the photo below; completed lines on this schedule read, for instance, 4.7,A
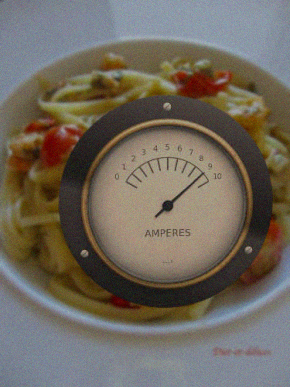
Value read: 9,A
